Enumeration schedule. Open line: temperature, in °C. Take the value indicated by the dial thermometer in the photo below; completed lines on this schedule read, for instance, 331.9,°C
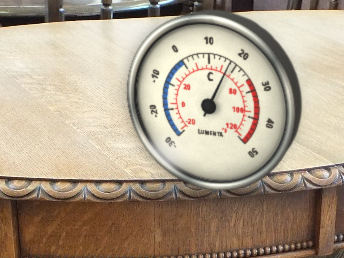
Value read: 18,°C
